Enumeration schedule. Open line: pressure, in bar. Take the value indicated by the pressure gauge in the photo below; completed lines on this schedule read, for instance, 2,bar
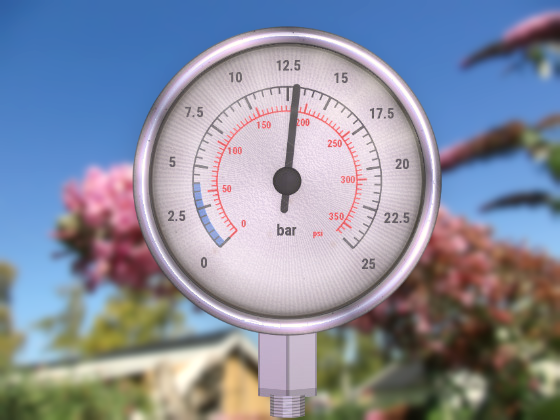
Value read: 13,bar
